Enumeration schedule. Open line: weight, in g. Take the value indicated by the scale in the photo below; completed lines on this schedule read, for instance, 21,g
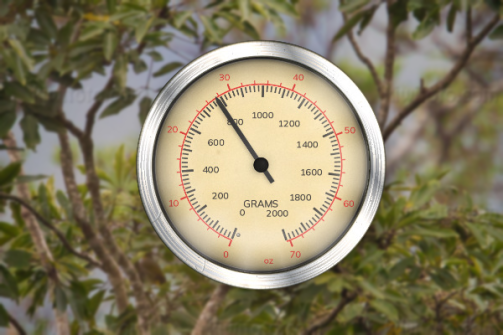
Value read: 780,g
